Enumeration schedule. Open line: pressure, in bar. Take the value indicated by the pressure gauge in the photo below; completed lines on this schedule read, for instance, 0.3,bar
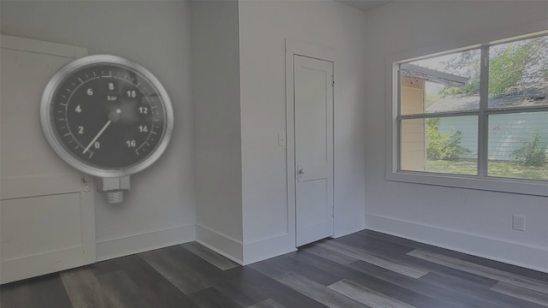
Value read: 0.5,bar
